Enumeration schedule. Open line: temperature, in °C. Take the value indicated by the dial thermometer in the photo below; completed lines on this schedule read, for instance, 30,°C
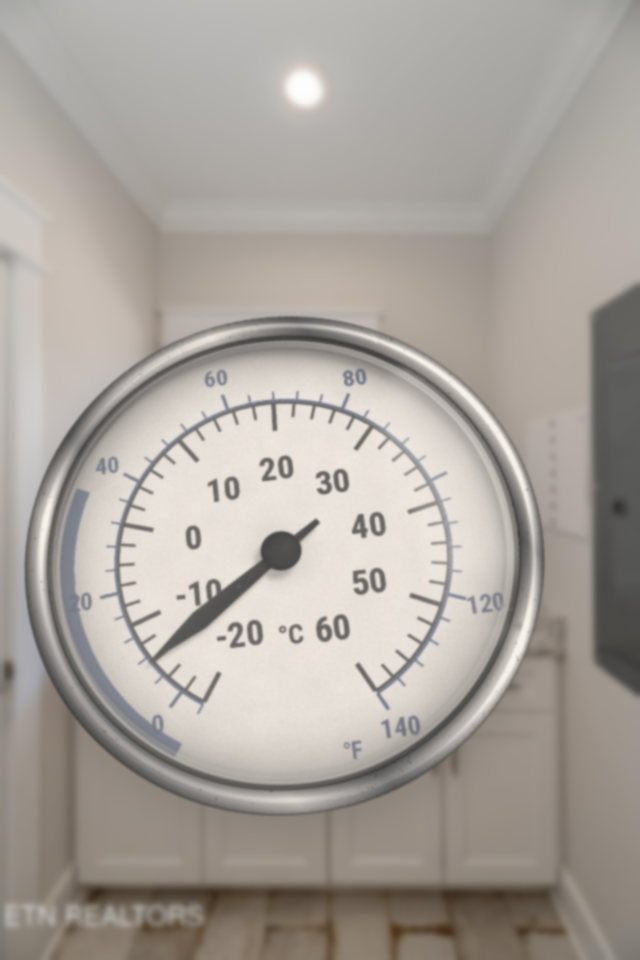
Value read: -14,°C
